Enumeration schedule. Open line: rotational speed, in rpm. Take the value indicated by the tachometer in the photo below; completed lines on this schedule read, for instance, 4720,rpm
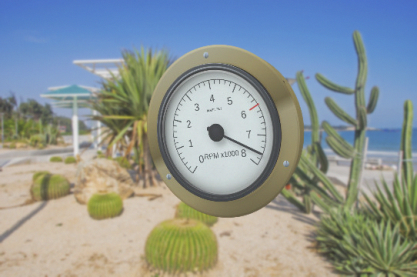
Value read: 7600,rpm
